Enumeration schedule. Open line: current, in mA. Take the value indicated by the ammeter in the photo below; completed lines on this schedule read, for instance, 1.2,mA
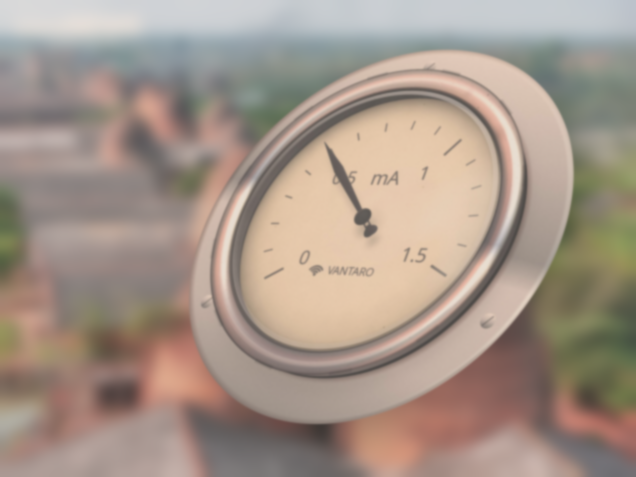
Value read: 0.5,mA
